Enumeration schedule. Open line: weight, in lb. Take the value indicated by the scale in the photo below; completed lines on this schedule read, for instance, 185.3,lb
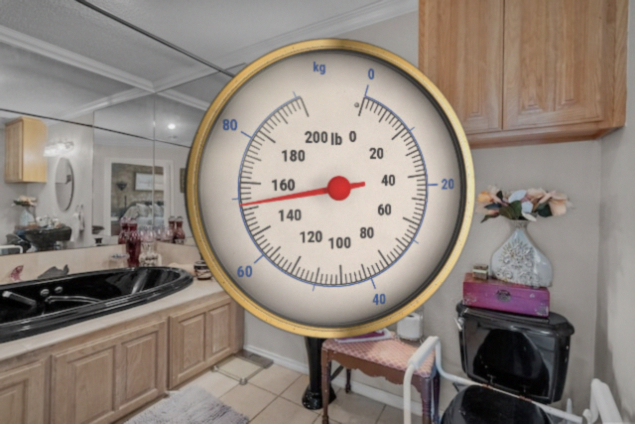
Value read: 152,lb
